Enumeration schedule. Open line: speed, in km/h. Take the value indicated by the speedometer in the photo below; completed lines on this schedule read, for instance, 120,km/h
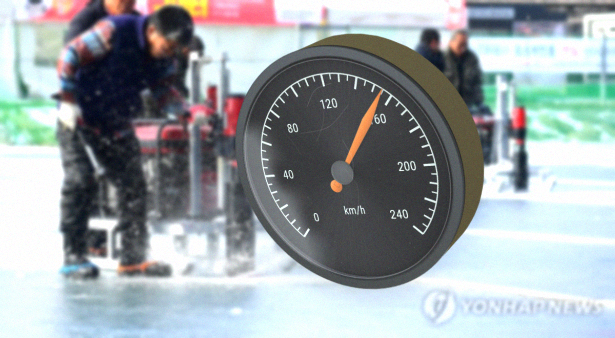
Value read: 155,km/h
